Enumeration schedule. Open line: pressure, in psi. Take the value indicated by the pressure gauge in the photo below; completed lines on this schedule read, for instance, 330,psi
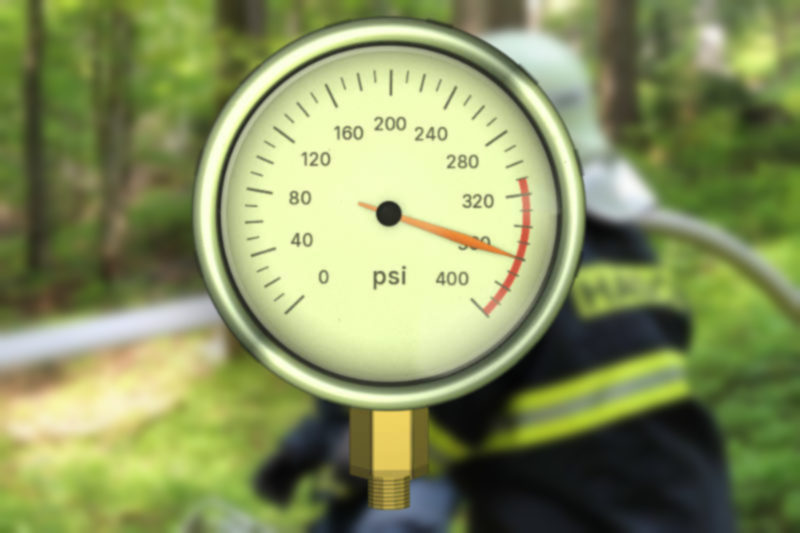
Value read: 360,psi
